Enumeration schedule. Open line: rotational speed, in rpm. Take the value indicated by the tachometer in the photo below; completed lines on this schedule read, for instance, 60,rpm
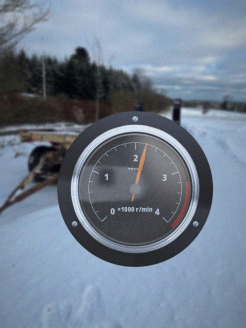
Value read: 2200,rpm
